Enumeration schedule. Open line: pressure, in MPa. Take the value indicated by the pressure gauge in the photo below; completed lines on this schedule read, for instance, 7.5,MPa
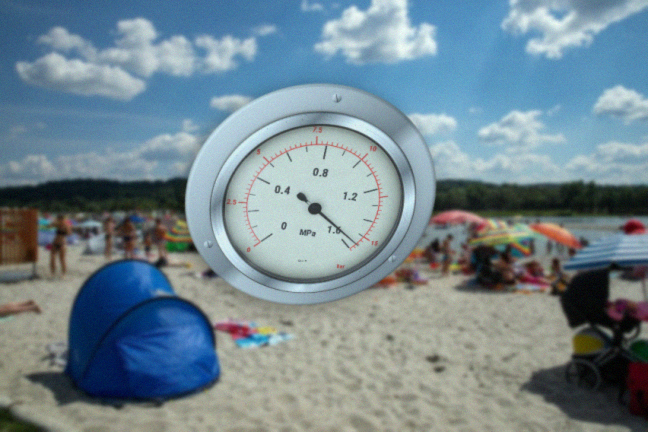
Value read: 1.55,MPa
